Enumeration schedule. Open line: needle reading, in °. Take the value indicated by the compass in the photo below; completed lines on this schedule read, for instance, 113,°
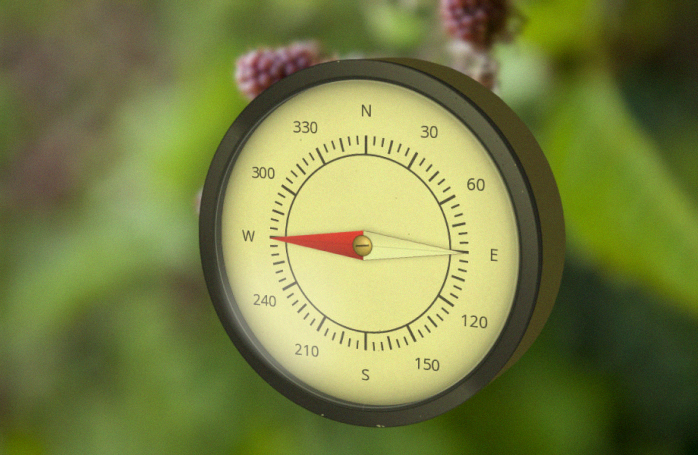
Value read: 270,°
